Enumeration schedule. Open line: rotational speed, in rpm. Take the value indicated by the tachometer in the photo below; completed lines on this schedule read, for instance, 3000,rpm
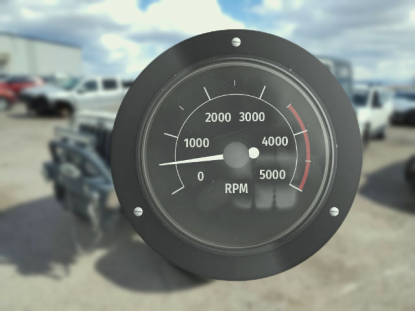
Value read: 500,rpm
